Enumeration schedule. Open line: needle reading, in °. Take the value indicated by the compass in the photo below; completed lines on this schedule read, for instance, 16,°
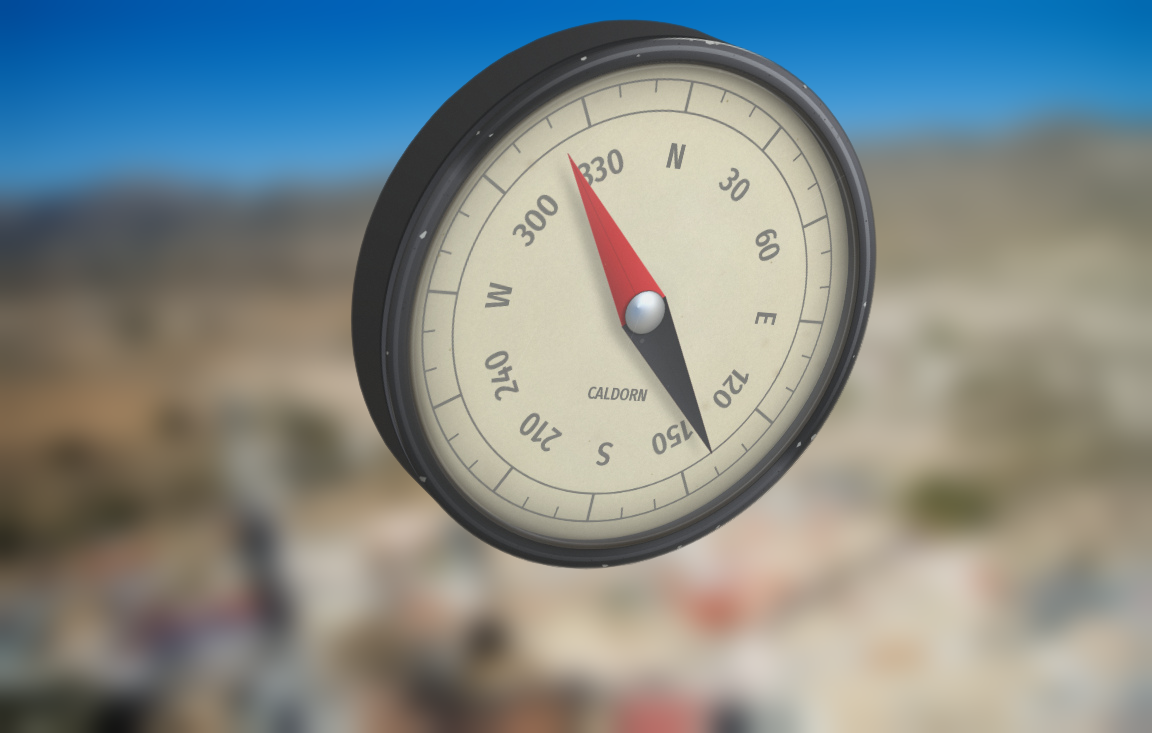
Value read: 320,°
